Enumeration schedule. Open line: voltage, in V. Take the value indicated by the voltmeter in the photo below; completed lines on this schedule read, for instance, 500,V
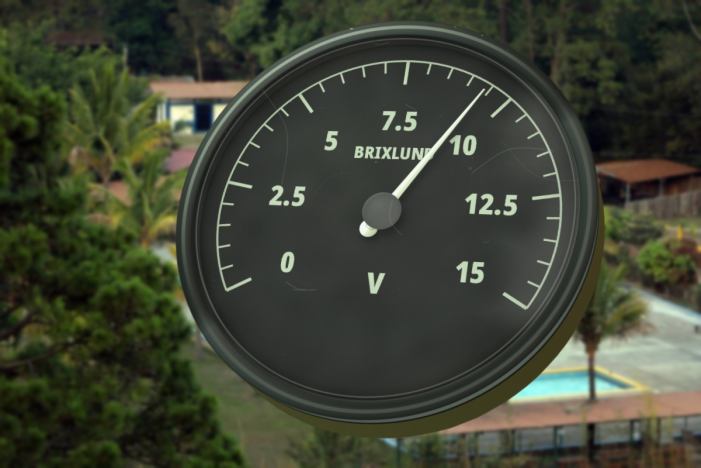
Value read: 9.5,V
